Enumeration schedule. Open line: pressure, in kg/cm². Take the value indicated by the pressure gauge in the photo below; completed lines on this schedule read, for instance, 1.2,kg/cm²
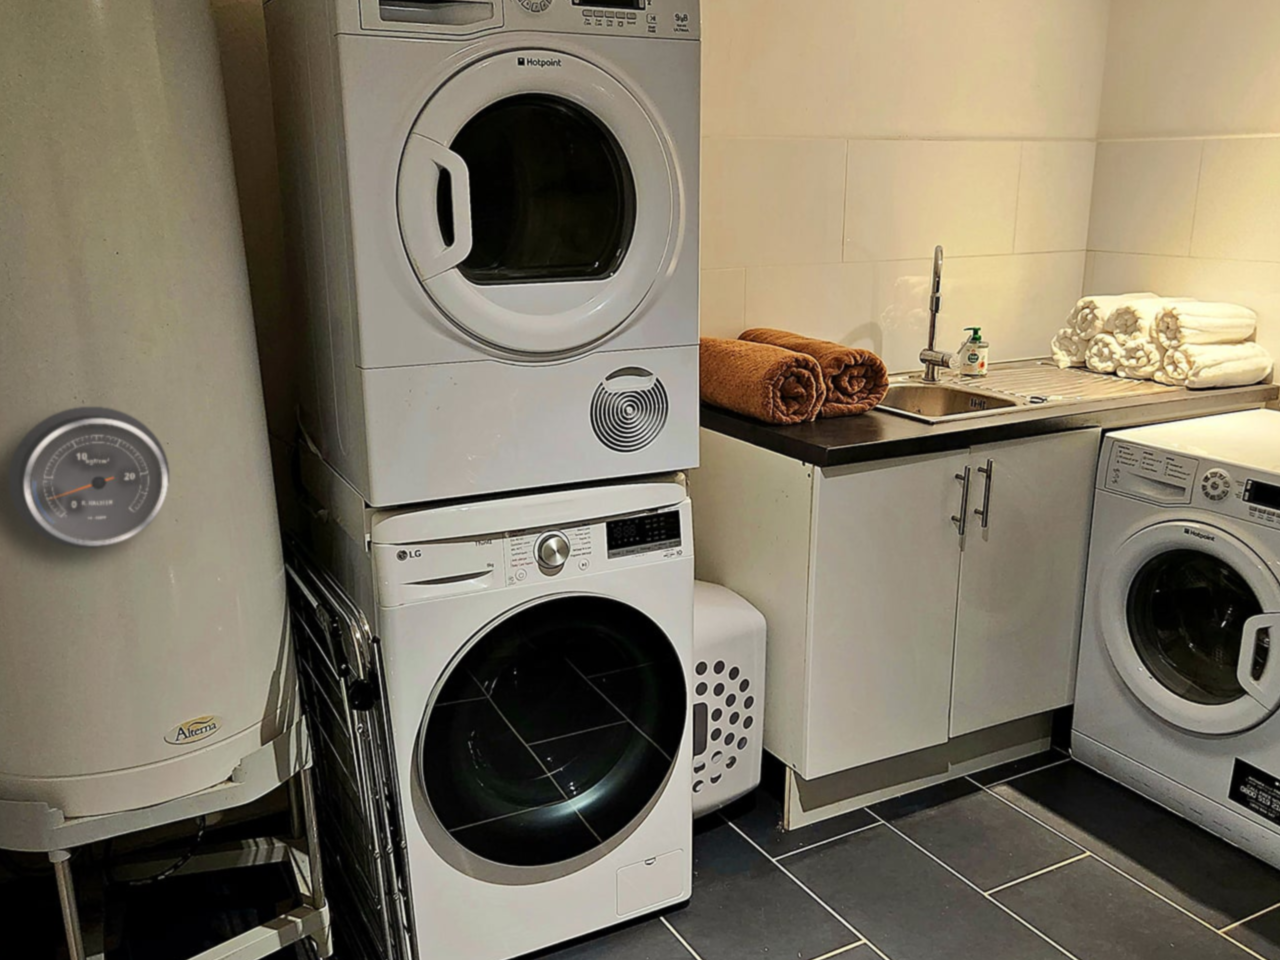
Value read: 2.5,kg/cm²
